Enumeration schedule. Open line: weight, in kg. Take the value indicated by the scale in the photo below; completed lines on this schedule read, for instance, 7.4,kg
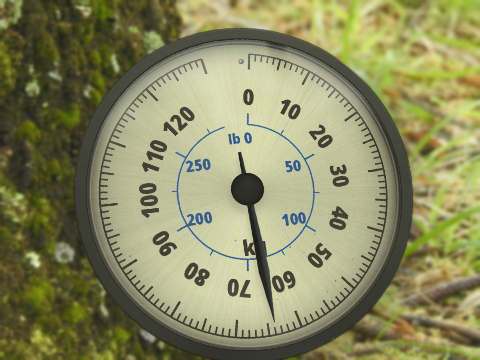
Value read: 64,kg
